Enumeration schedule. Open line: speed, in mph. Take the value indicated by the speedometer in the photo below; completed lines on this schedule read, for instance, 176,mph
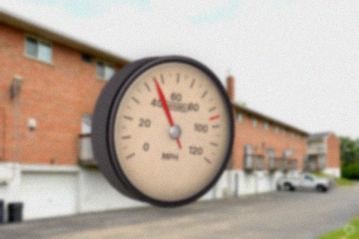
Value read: 45,mph
